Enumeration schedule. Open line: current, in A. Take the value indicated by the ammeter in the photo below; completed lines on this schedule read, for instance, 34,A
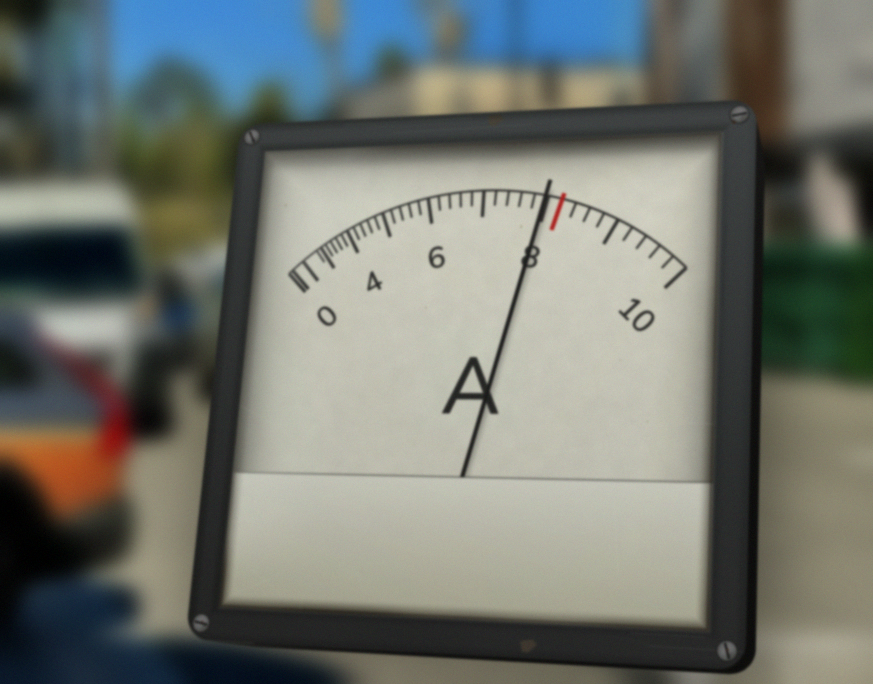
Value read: 8,A
